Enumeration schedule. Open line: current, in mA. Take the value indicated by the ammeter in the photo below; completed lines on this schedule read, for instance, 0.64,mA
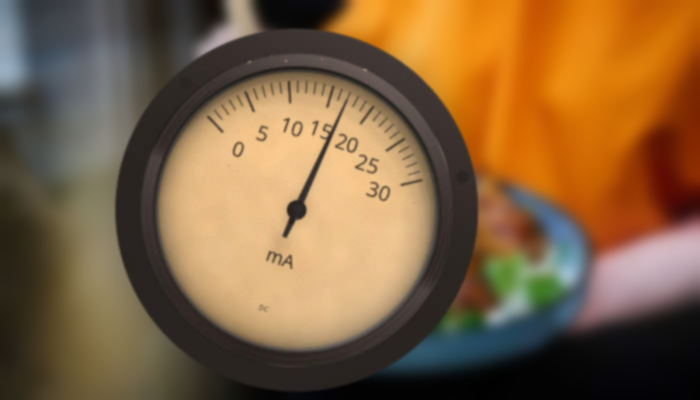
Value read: 17,mA
